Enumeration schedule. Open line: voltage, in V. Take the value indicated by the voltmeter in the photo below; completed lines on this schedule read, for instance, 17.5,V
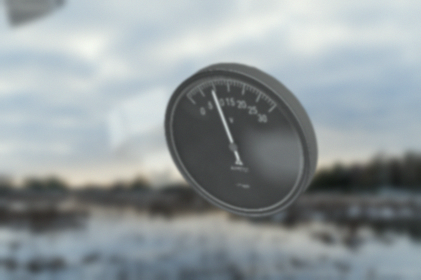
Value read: 10,V
